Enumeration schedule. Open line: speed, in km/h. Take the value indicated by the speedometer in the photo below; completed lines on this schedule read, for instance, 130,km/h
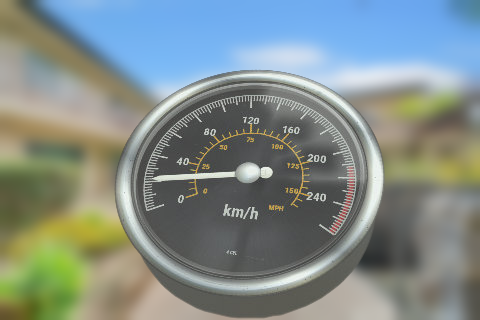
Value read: 20,km/h
